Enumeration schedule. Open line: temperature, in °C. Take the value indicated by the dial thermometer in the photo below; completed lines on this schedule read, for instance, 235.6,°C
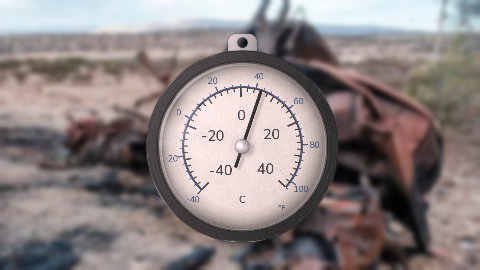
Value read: 6,°C
